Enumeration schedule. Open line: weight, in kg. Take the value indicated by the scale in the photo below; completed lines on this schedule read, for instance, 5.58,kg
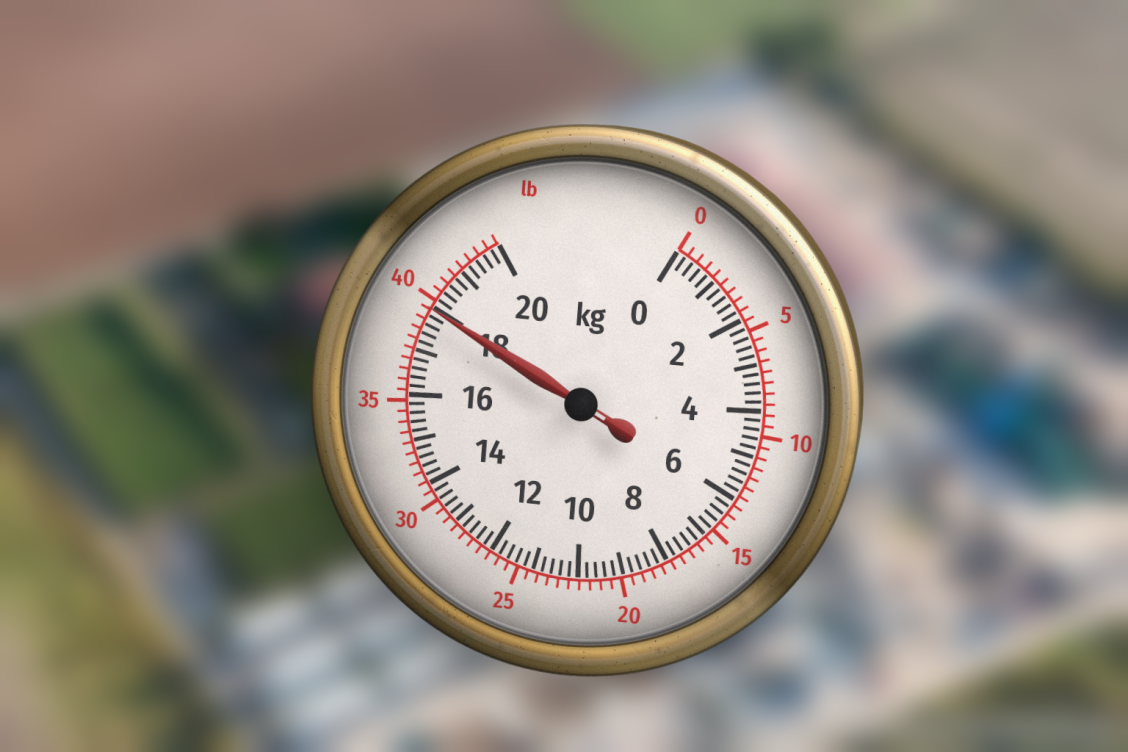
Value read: 18,kg
